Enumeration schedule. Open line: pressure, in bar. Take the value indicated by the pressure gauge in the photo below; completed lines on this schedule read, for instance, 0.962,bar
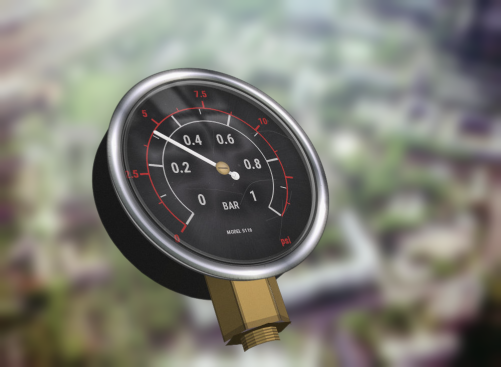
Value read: 0.3,bar
